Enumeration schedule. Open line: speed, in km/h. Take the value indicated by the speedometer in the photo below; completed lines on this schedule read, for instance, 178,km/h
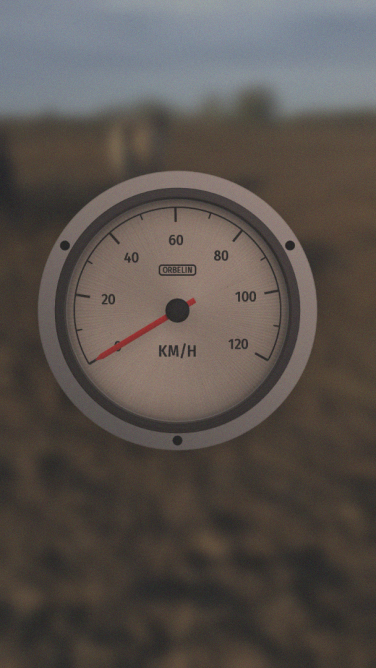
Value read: 0,km/h
